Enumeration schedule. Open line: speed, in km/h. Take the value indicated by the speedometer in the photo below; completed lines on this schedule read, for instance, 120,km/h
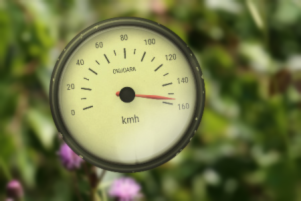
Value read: 155,km/h
